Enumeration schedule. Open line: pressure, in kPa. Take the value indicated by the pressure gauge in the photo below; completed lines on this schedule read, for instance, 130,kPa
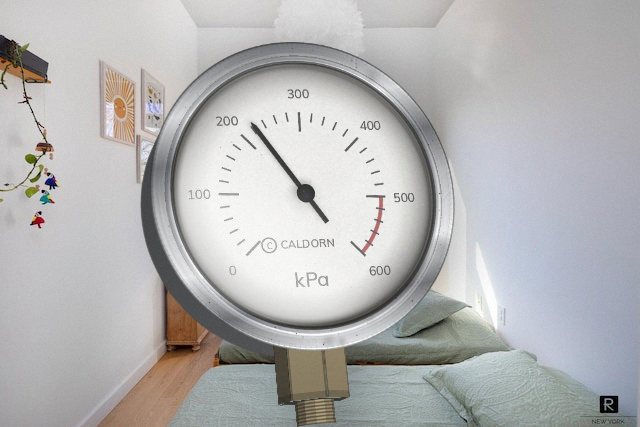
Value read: 220,kPa
